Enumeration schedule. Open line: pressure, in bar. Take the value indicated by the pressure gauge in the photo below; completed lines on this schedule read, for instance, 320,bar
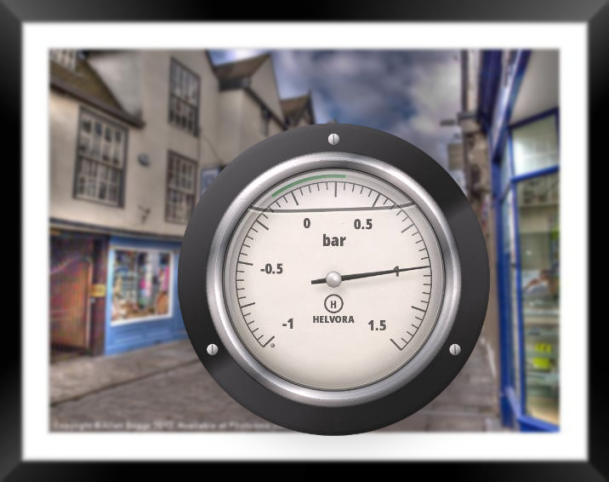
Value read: 1,bar
